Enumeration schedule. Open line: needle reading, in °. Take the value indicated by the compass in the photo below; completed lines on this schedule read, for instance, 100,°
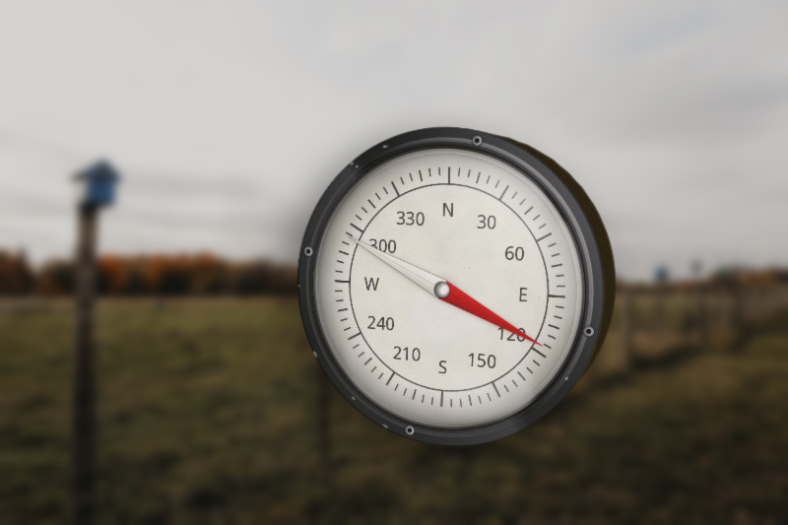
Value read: 115,°
